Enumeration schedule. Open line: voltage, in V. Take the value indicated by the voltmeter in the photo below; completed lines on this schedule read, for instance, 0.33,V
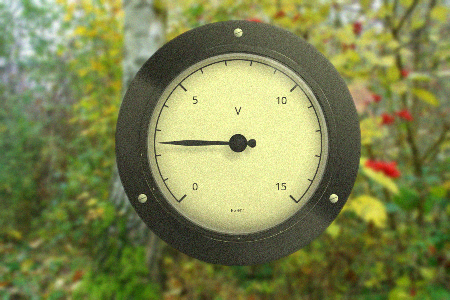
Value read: 2.5,V
